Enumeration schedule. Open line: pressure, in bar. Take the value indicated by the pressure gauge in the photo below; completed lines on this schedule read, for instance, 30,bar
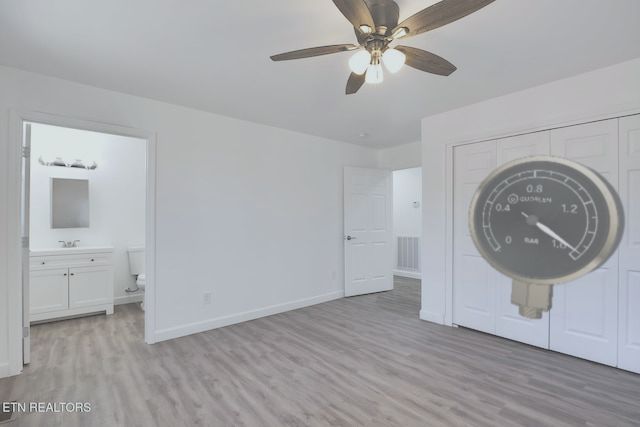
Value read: 1.55,bar
